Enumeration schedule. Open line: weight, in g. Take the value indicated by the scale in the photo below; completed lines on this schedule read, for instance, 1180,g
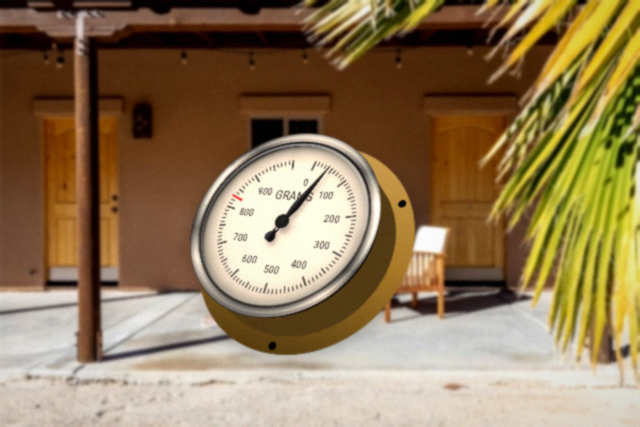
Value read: 50,g
